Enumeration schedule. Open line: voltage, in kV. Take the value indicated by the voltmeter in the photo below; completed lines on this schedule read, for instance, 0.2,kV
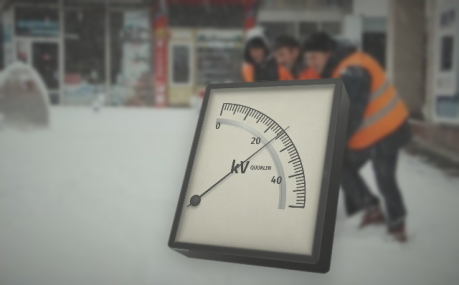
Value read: 25,kV
